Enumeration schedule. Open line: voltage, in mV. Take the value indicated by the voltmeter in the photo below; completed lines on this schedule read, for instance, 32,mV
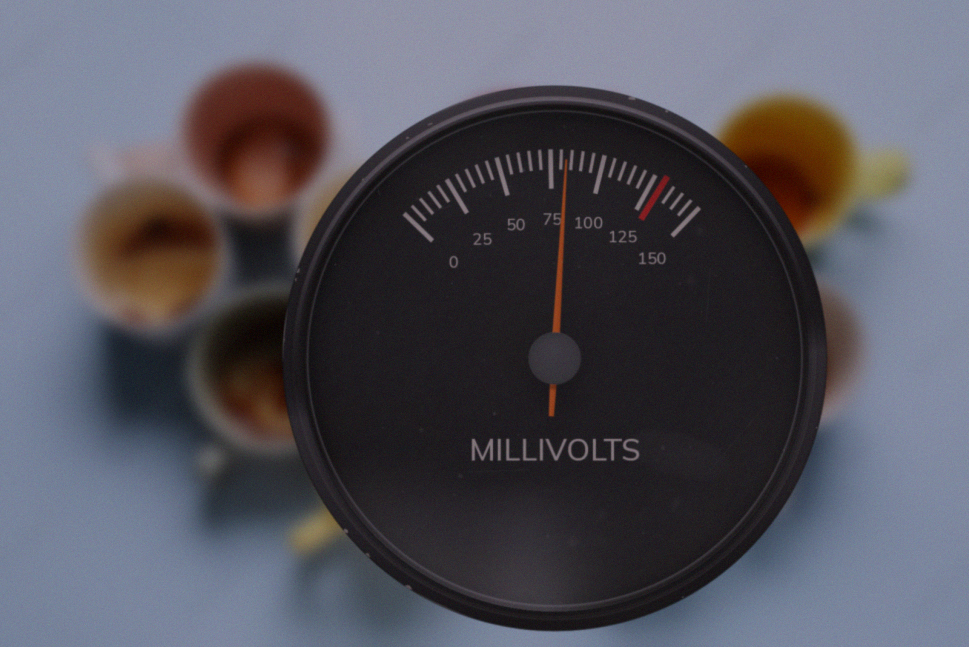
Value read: 82.5,mV
